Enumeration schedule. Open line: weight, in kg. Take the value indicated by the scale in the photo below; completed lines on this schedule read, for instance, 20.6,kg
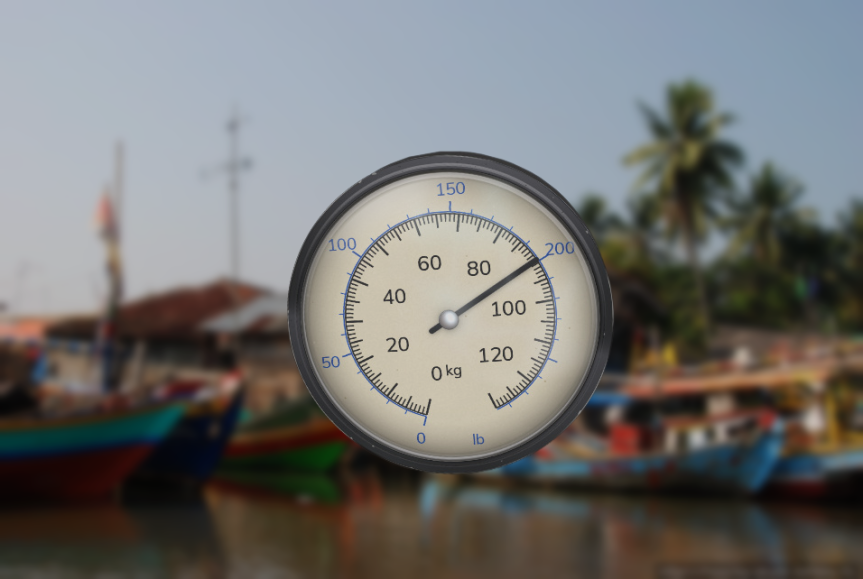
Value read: 90,kg
